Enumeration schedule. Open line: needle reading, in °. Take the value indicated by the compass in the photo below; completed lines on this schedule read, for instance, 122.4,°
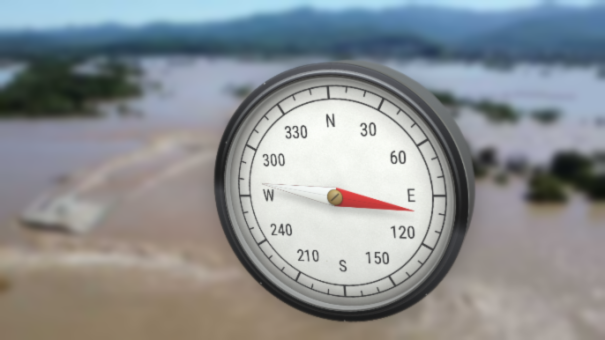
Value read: 100,°
